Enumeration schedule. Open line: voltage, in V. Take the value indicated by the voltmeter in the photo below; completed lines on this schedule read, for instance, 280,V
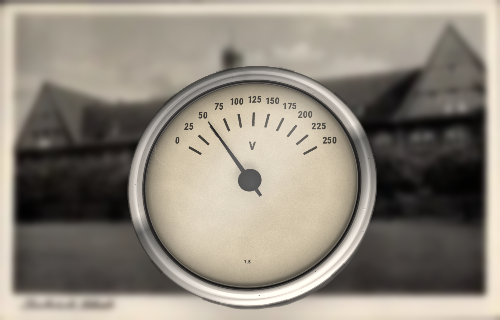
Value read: 50,V
